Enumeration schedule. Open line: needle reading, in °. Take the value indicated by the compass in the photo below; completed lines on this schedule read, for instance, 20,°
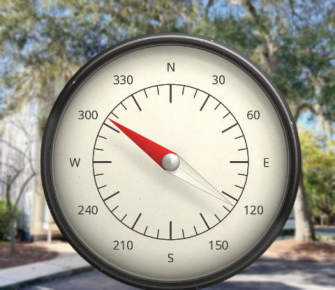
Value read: 305,°
